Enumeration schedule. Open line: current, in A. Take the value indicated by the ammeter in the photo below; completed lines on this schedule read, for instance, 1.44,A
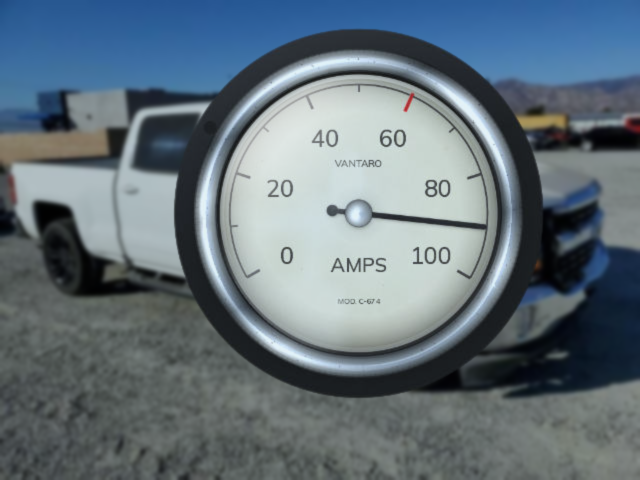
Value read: 90,A
